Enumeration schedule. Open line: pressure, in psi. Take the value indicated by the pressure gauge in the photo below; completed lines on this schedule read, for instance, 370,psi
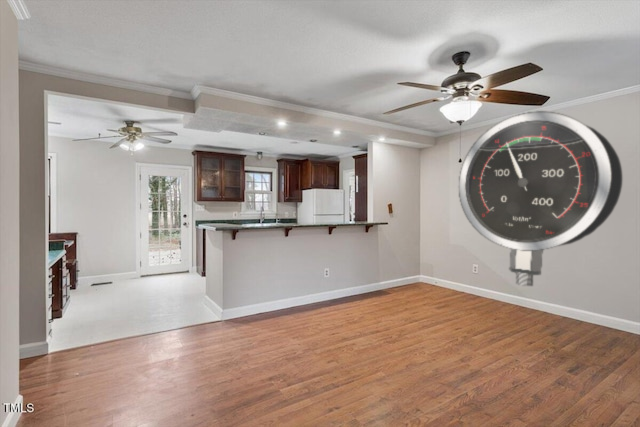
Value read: 160,psi
